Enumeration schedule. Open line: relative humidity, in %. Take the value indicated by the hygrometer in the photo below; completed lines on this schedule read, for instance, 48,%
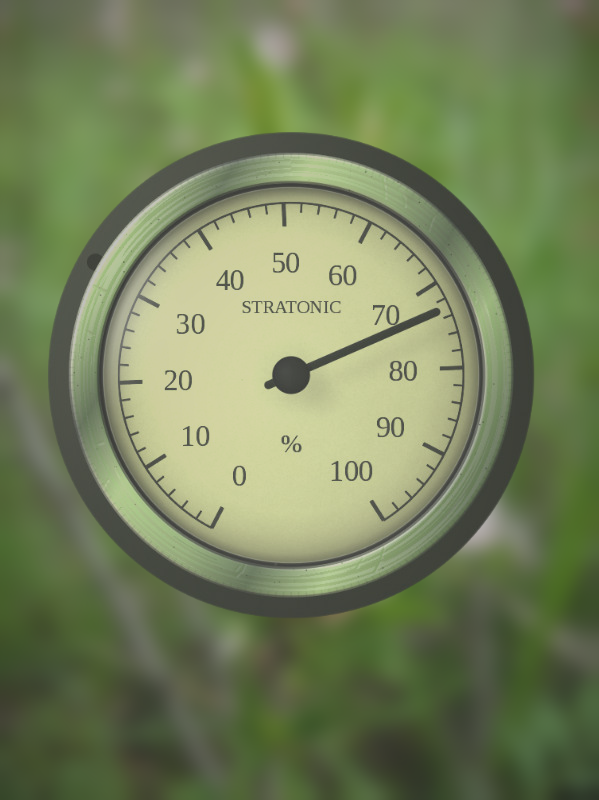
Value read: 73,%
